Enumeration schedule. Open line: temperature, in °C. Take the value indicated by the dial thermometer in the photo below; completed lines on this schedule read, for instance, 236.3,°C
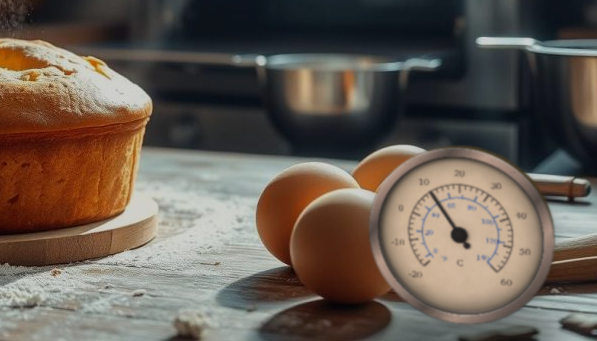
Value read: 10,°C
